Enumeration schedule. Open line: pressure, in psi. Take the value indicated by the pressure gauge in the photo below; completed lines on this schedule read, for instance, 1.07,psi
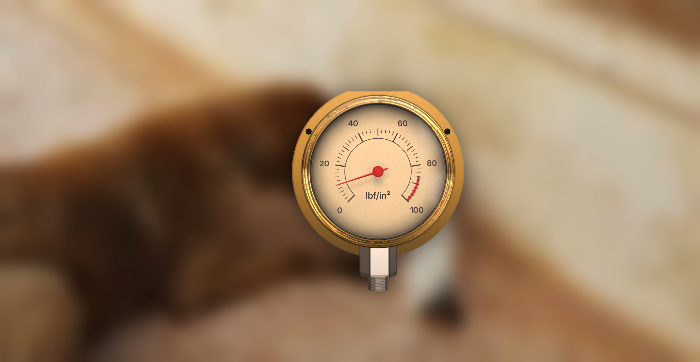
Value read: 10,psi
